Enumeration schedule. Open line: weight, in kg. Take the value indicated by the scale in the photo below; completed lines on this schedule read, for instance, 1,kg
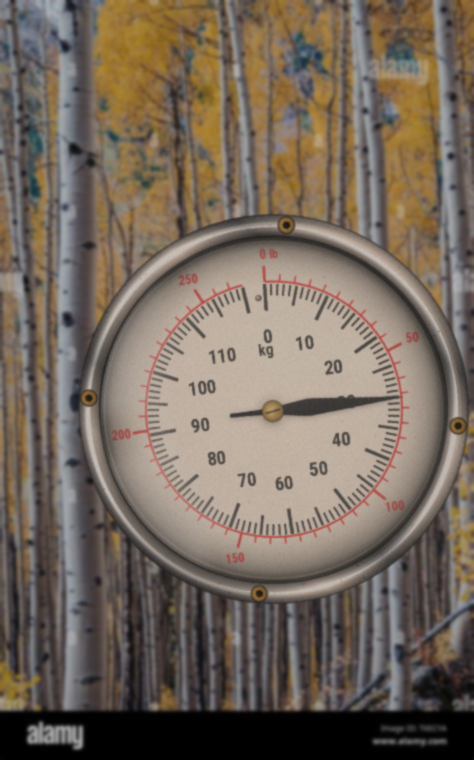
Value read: 30,kg
